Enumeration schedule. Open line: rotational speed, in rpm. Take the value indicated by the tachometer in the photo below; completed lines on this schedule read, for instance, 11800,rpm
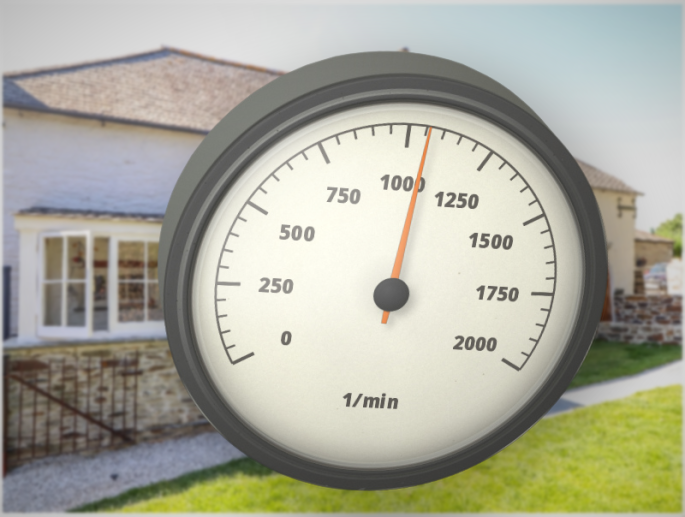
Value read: 1050,rpm
